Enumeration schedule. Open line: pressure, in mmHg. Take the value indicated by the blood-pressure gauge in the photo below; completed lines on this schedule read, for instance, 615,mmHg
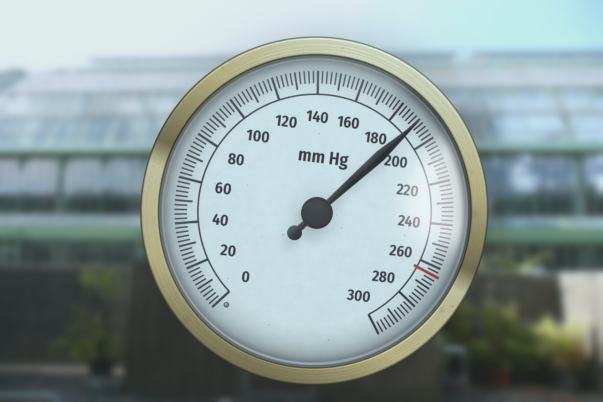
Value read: 190,mmHg
